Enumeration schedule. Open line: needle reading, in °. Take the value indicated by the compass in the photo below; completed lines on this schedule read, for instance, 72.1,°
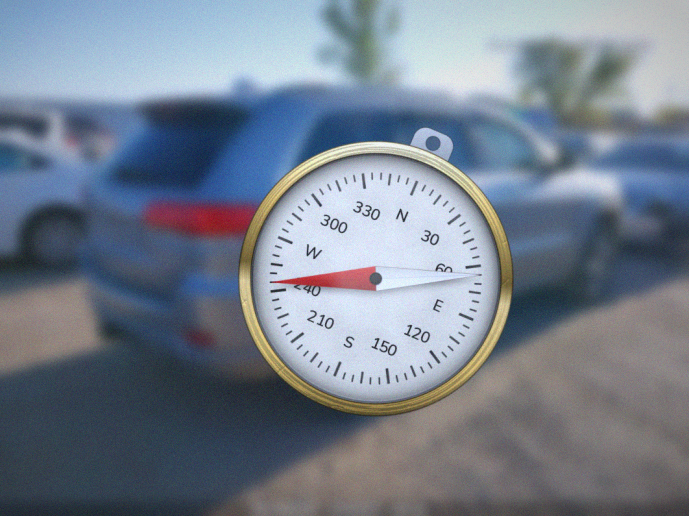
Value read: 245,°
